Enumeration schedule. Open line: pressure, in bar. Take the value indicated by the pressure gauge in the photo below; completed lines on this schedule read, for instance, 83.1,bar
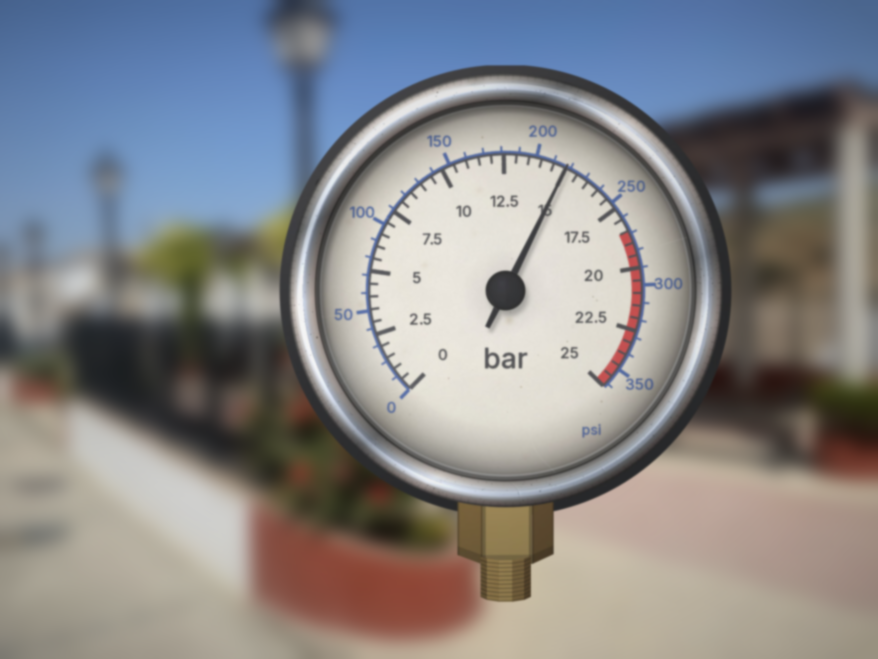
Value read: 15,bar
